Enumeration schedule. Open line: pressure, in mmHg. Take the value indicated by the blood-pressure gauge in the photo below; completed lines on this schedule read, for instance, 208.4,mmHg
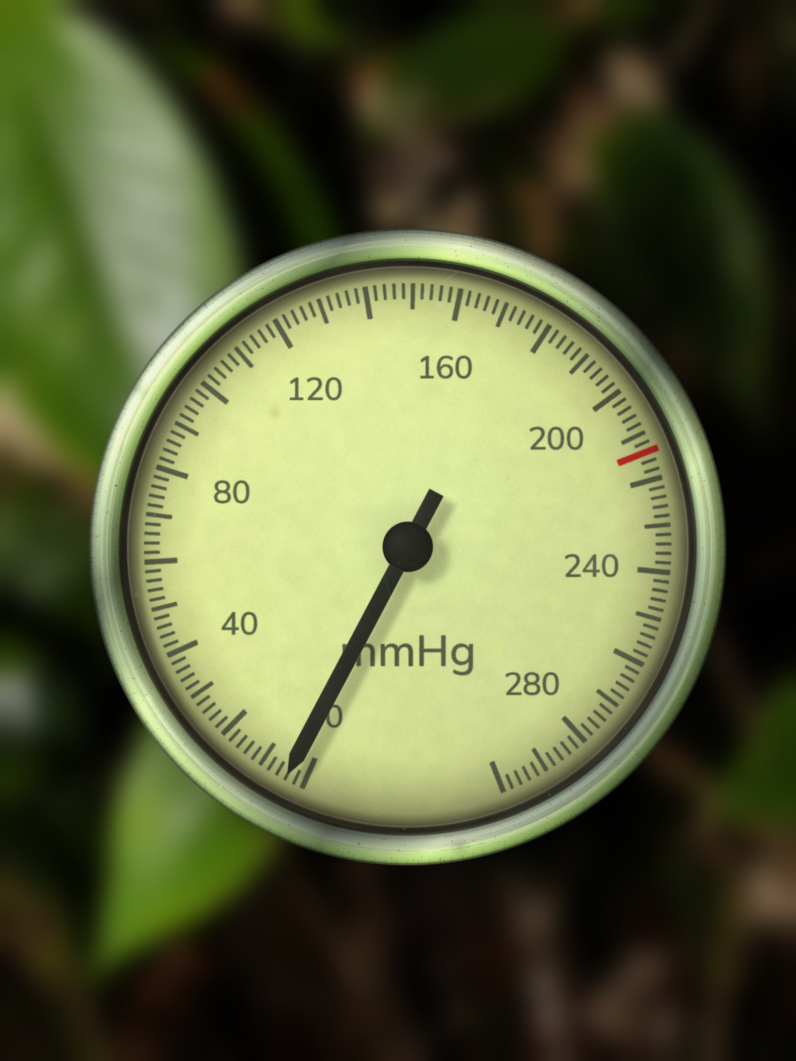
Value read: 4,mmHg
